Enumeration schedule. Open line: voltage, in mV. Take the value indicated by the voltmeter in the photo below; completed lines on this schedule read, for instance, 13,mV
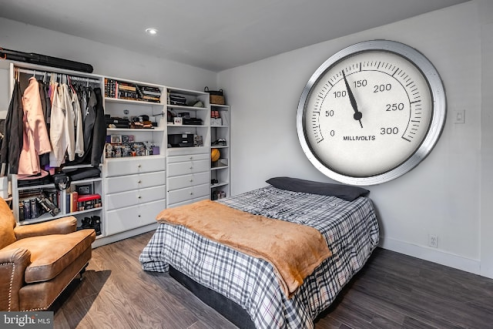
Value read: 125,mV
